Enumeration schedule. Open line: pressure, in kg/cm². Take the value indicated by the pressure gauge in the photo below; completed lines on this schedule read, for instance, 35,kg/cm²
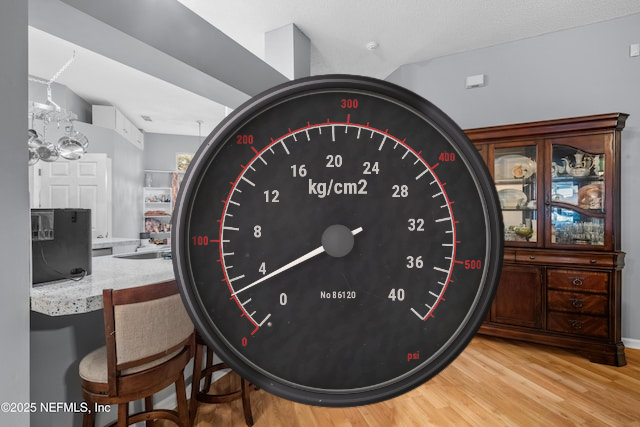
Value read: 3,kg/cm²
